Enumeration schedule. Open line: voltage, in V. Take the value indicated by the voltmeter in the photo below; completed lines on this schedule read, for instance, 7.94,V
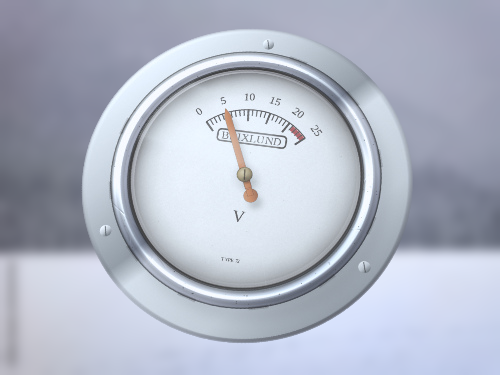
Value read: 5,V
